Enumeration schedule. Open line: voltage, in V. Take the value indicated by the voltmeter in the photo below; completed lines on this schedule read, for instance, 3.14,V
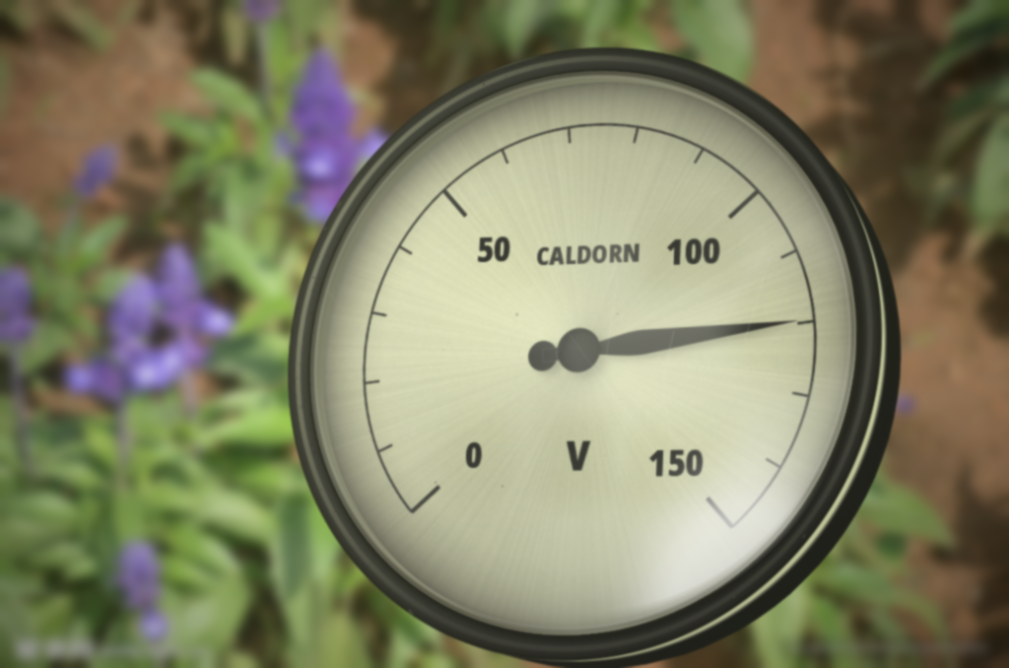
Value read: 120,V
